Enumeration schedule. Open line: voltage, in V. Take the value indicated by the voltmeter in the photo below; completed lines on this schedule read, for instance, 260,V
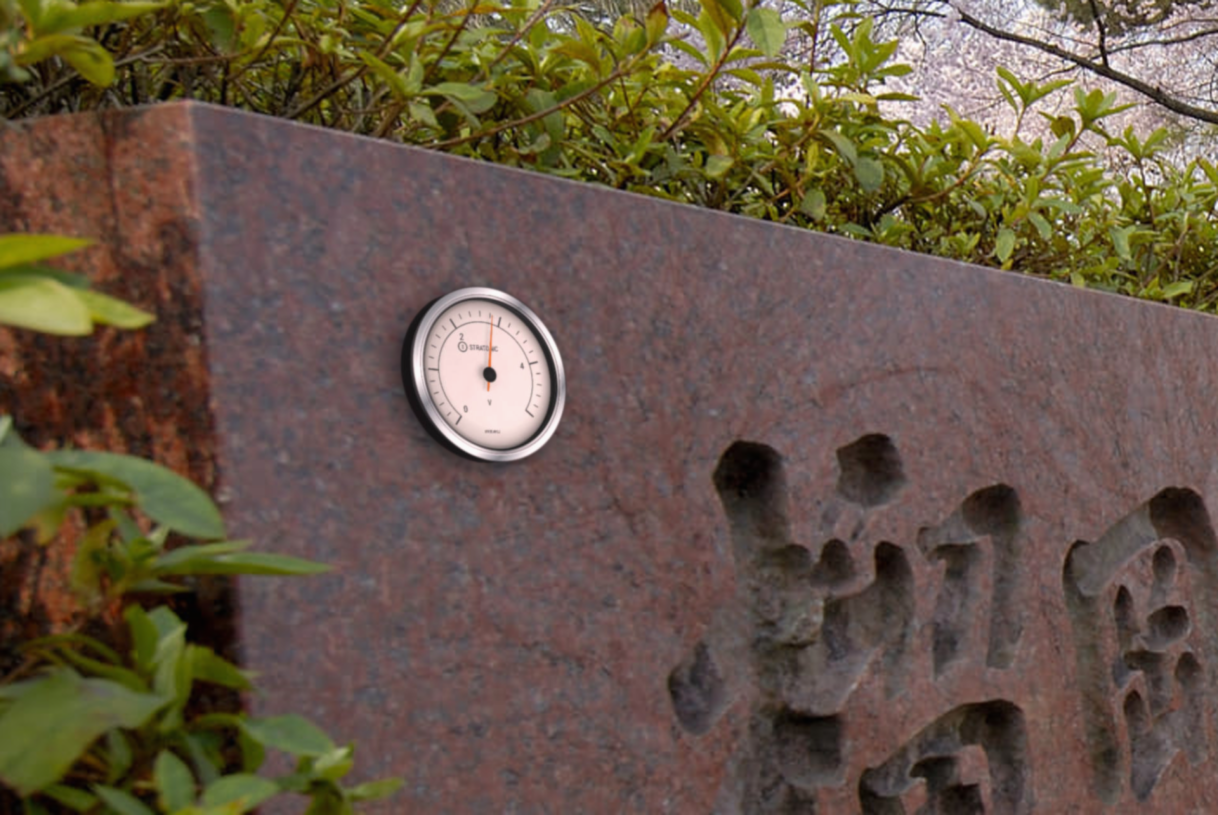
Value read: 2.8,V
